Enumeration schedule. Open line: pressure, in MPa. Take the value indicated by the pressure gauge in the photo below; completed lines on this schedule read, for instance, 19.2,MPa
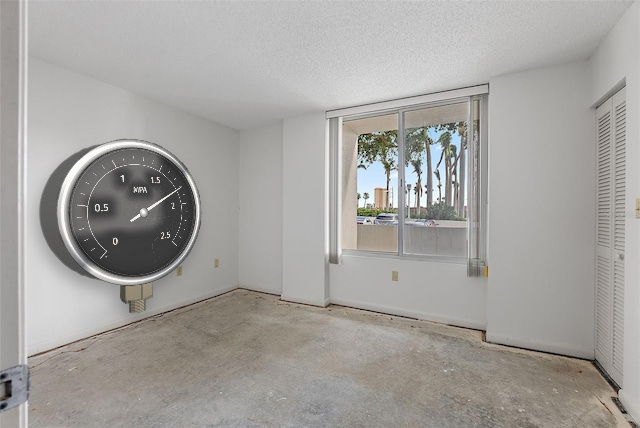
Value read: 1.8,MPa
